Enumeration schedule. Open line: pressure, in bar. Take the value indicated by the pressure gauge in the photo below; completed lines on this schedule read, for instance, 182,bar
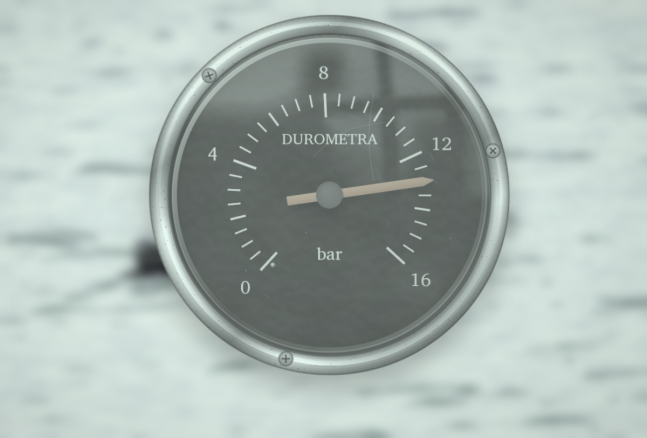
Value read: 13,bar
